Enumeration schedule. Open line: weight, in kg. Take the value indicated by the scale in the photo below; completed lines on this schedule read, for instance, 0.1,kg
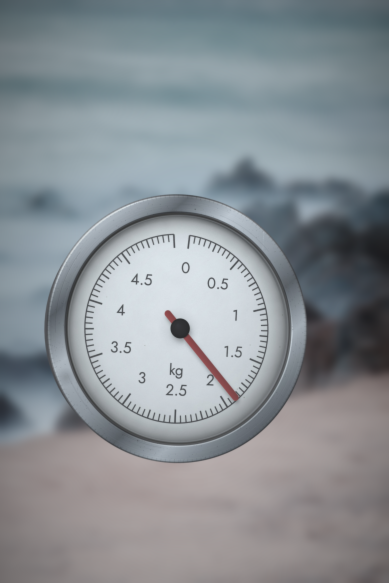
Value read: 1.9,kg
